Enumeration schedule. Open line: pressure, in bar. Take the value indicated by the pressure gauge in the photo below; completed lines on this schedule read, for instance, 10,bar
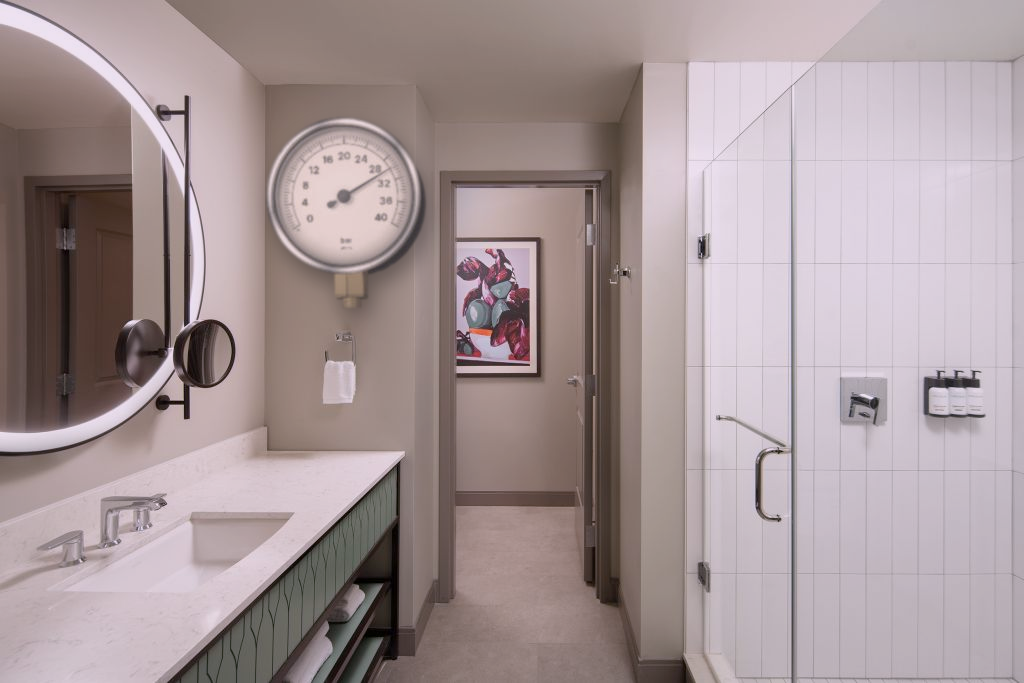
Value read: 30,bar
